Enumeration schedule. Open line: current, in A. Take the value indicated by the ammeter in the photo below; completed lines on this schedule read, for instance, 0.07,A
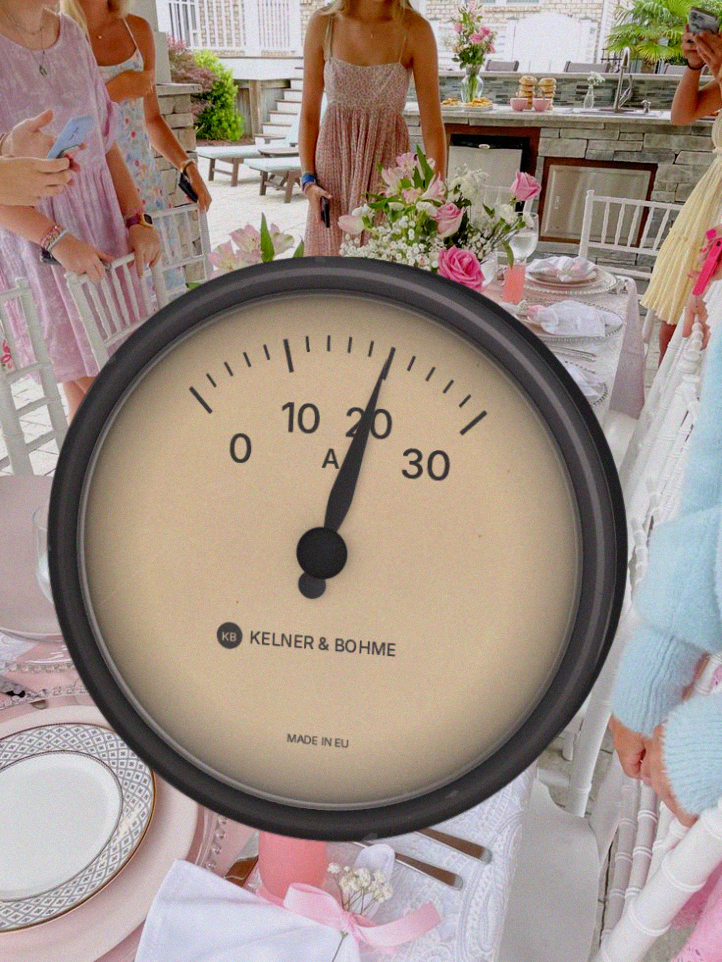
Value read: 20,A
